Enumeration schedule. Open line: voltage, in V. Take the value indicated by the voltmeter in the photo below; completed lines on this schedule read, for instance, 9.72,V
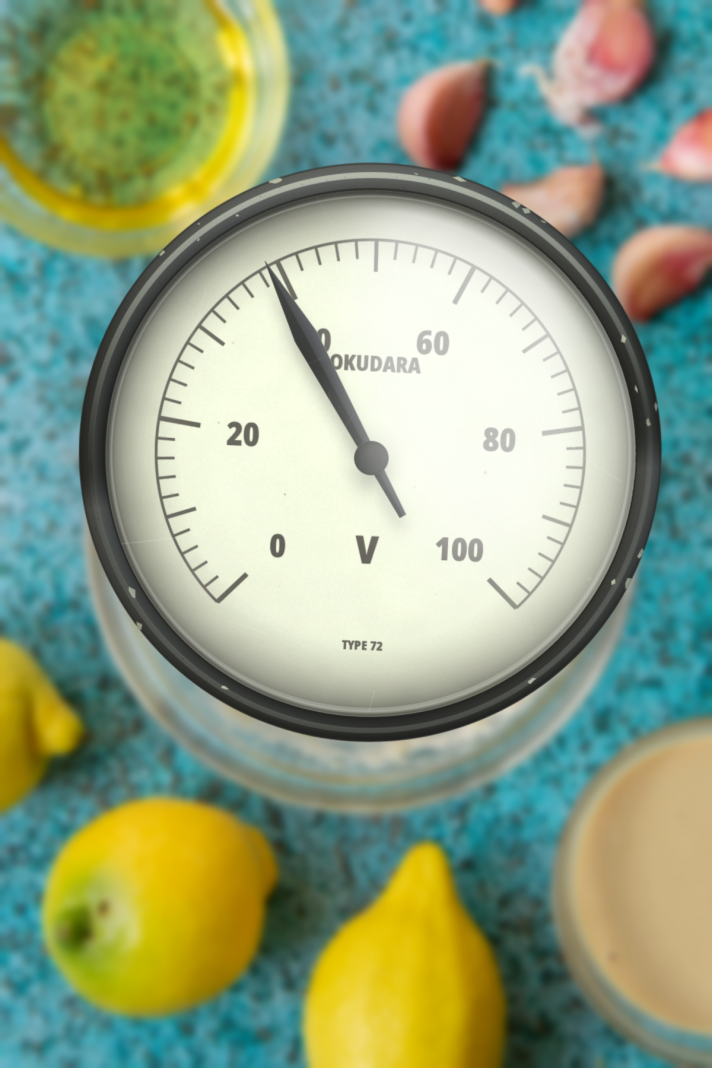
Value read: 39,V
